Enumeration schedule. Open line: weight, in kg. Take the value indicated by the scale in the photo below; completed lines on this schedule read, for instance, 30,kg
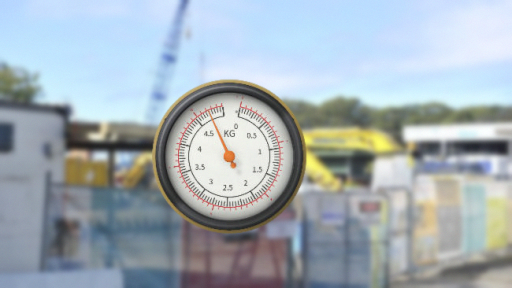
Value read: 4.75,kg
